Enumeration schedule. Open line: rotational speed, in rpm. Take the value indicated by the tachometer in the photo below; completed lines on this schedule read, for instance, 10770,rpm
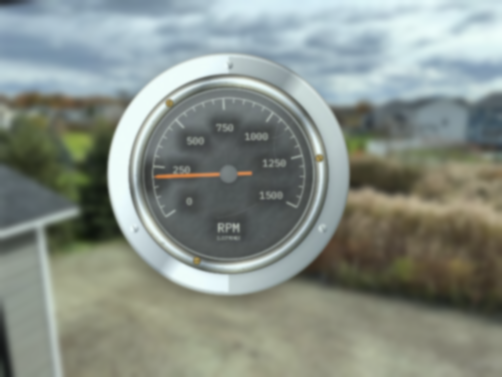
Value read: 200,rpm
